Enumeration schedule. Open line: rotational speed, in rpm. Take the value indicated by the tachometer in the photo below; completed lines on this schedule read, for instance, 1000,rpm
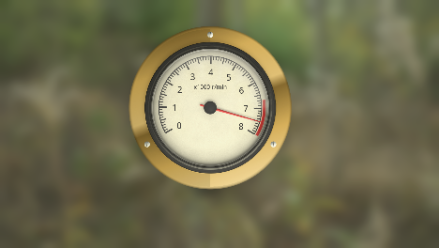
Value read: 7500,rpm
